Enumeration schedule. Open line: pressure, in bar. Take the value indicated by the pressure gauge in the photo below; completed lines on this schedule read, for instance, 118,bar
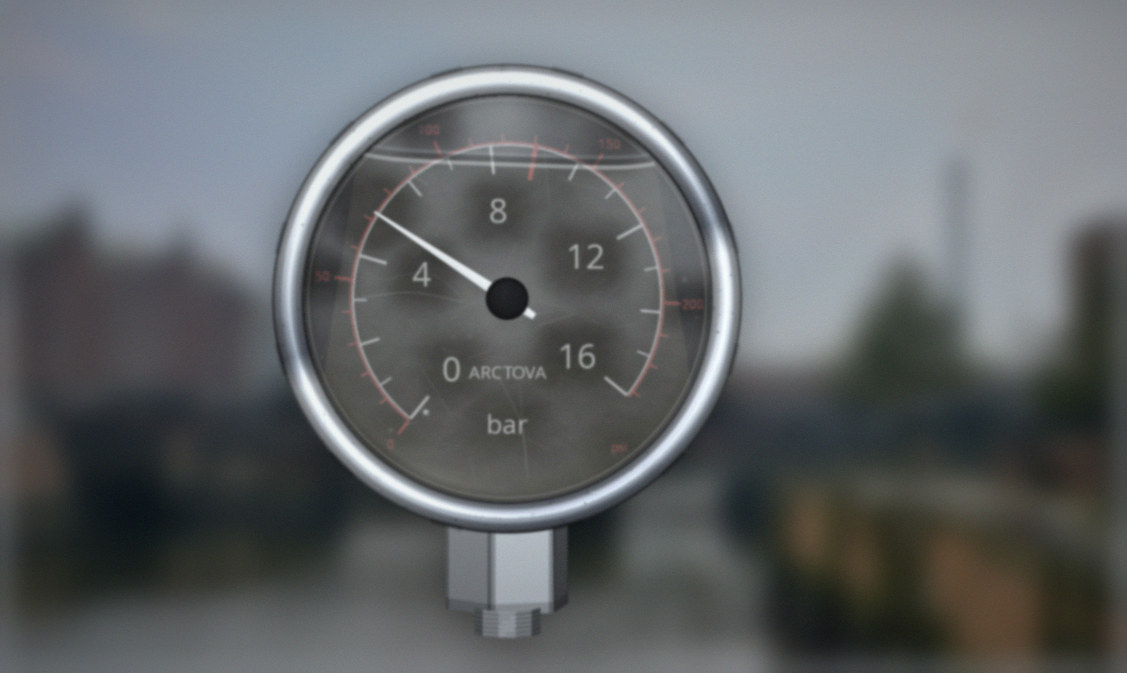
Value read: 5,bar
